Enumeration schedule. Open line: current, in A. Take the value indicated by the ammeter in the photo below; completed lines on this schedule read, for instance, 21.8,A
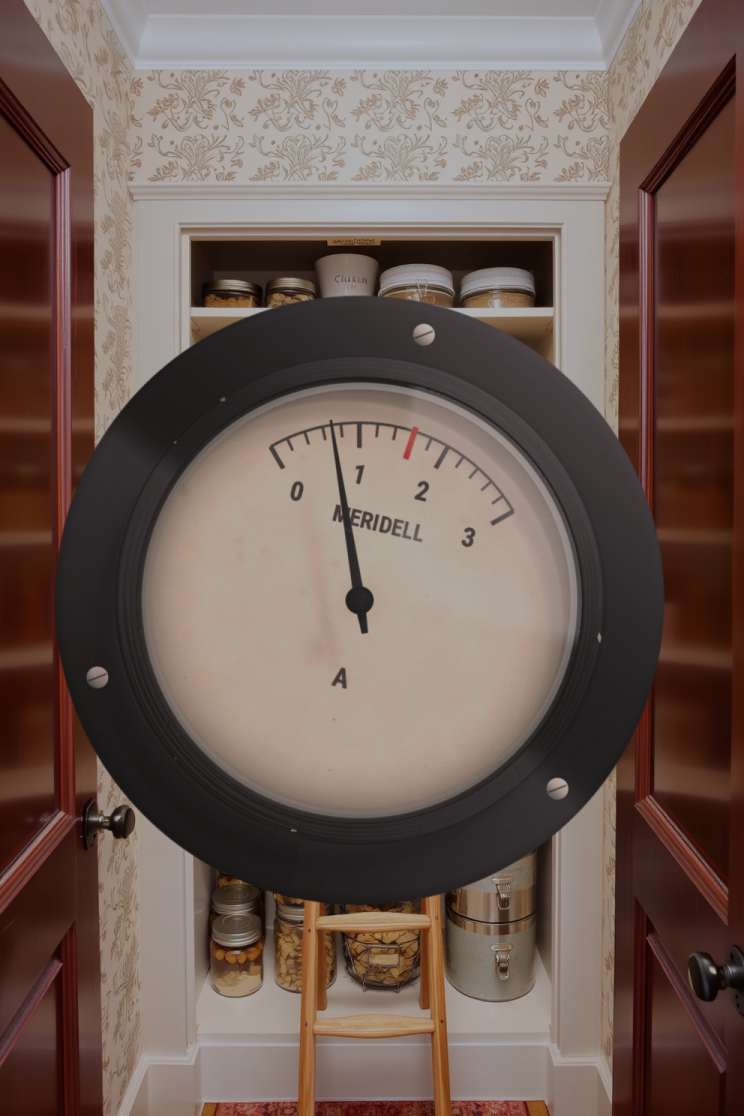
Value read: 0.7,A
